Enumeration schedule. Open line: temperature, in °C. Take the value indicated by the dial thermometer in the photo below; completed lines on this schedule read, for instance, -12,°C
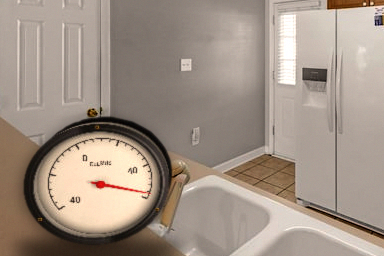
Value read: 56,°C
